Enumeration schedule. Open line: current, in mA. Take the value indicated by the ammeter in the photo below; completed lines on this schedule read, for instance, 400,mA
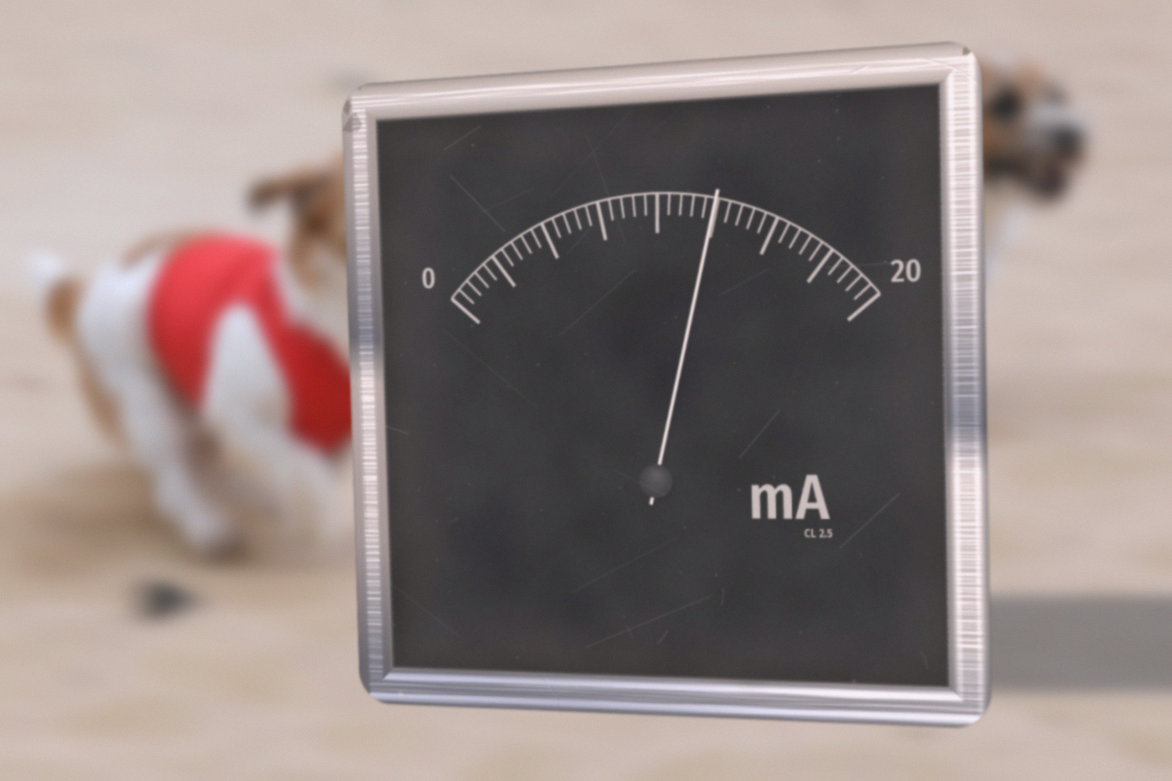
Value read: 12.5,mA
